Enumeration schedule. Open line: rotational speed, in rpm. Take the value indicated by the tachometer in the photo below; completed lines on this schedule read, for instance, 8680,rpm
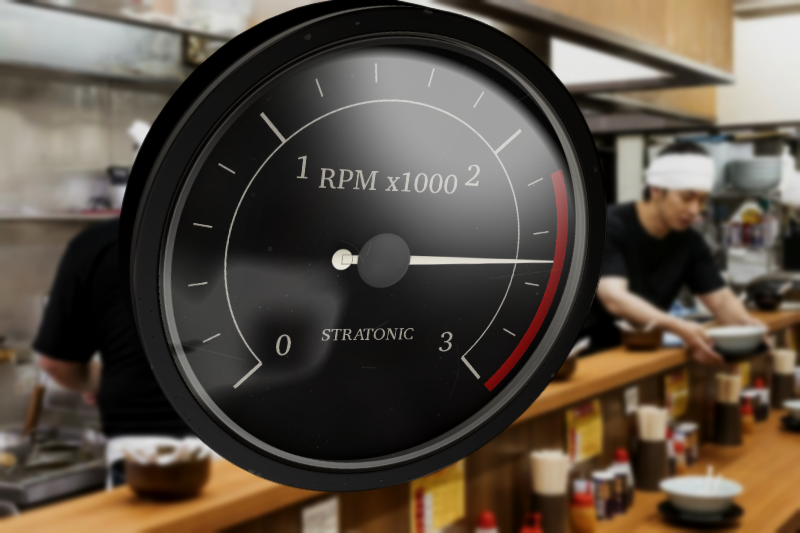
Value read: 2500,rpm
